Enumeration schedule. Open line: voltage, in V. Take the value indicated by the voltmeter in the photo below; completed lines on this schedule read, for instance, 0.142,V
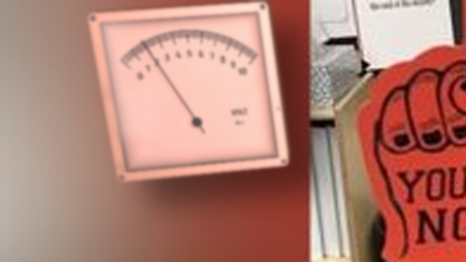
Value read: 2,V
